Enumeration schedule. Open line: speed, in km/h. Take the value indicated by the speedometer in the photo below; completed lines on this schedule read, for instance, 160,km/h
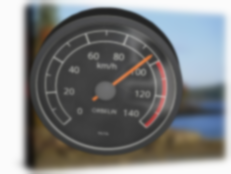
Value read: 95,km/h
